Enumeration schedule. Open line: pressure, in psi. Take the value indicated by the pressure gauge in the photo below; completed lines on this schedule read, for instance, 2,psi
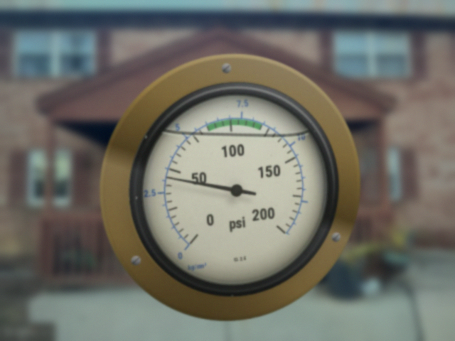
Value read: 45,psi
